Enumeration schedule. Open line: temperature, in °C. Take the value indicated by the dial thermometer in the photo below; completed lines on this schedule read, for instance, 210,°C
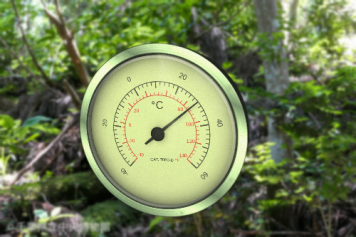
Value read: 30,°C
